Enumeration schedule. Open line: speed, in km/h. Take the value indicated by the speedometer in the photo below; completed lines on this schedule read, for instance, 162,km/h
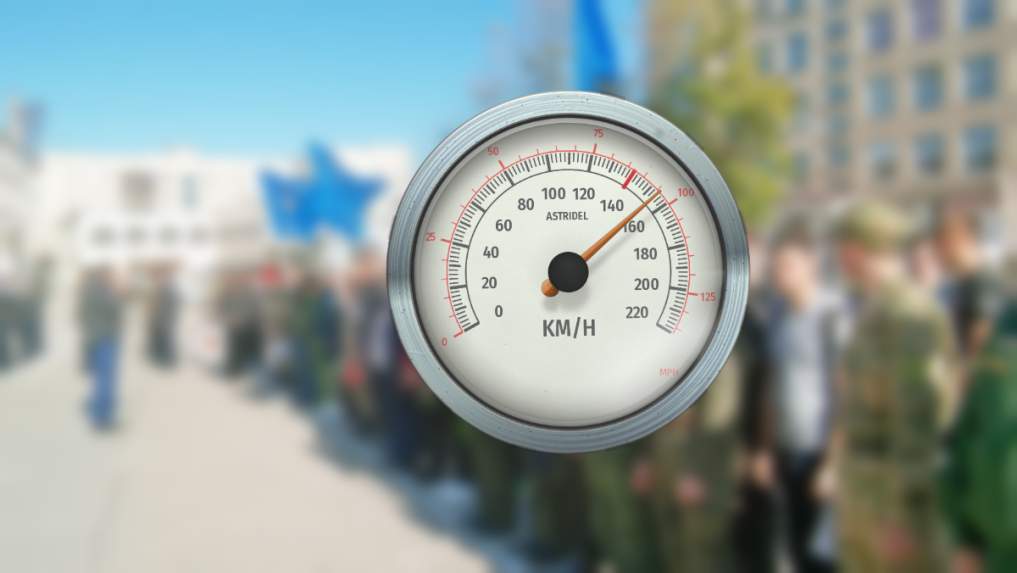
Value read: 154,km/h
